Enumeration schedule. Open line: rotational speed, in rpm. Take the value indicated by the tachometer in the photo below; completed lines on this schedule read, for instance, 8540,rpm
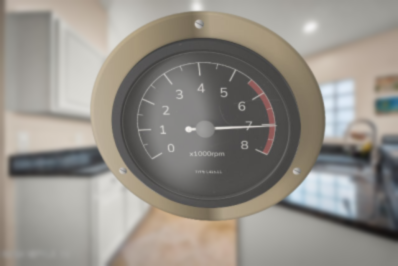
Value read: 7000,rpm
